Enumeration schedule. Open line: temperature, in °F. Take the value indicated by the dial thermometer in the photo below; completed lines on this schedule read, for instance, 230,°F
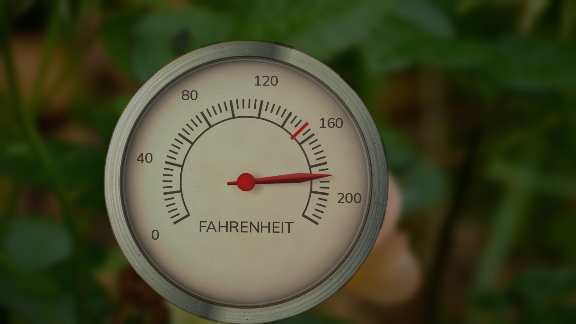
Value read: 188,°F
